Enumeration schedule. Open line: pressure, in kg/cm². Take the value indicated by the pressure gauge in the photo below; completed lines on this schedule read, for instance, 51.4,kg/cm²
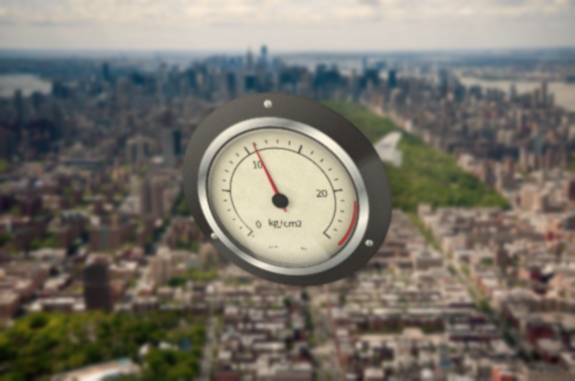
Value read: 11,kg/cm²
